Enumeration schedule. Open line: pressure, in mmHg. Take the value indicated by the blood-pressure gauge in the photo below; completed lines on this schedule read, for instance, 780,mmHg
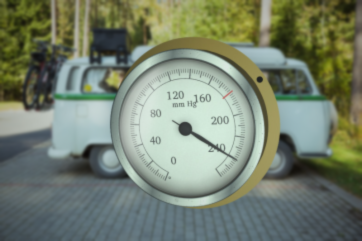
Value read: 240,mmHg
